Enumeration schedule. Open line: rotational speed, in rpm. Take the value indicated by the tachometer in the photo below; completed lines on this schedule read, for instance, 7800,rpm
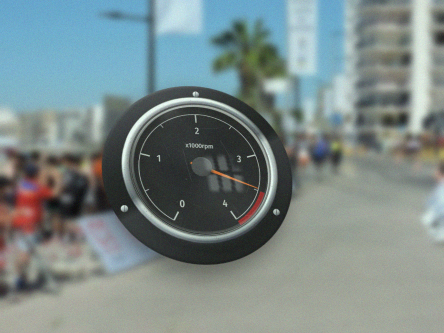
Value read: 3500,rpm
